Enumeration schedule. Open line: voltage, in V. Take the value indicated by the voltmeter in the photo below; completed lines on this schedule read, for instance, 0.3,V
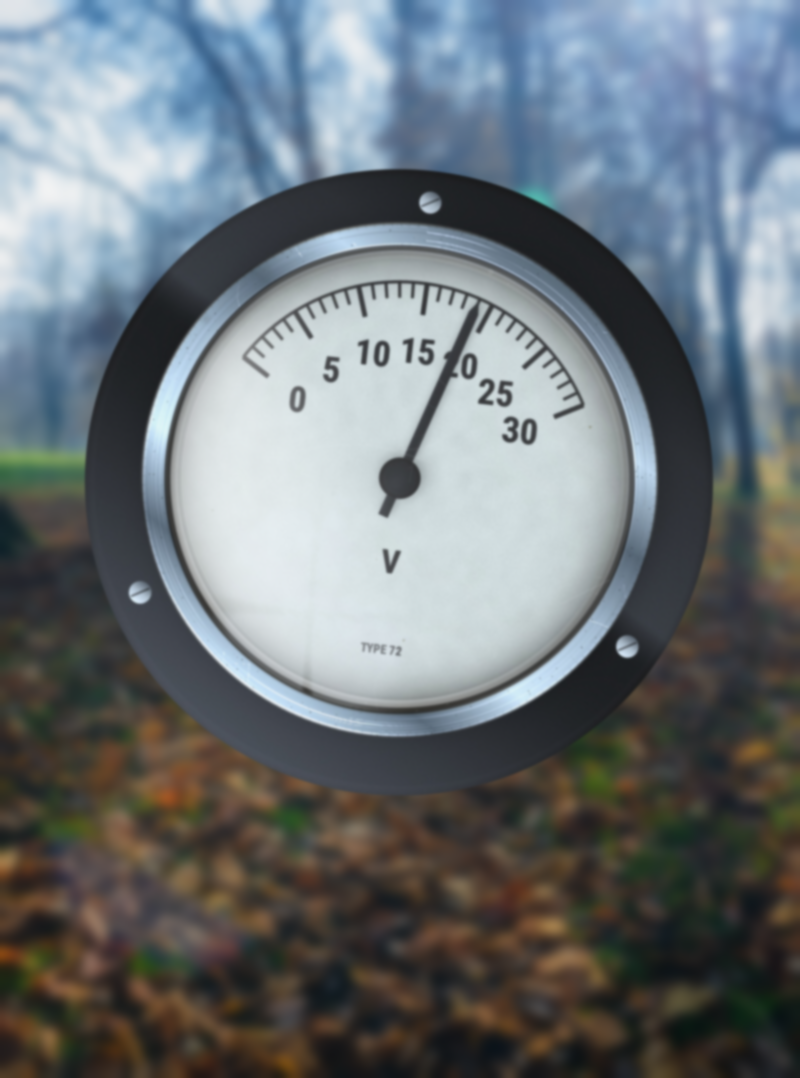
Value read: 19,V
